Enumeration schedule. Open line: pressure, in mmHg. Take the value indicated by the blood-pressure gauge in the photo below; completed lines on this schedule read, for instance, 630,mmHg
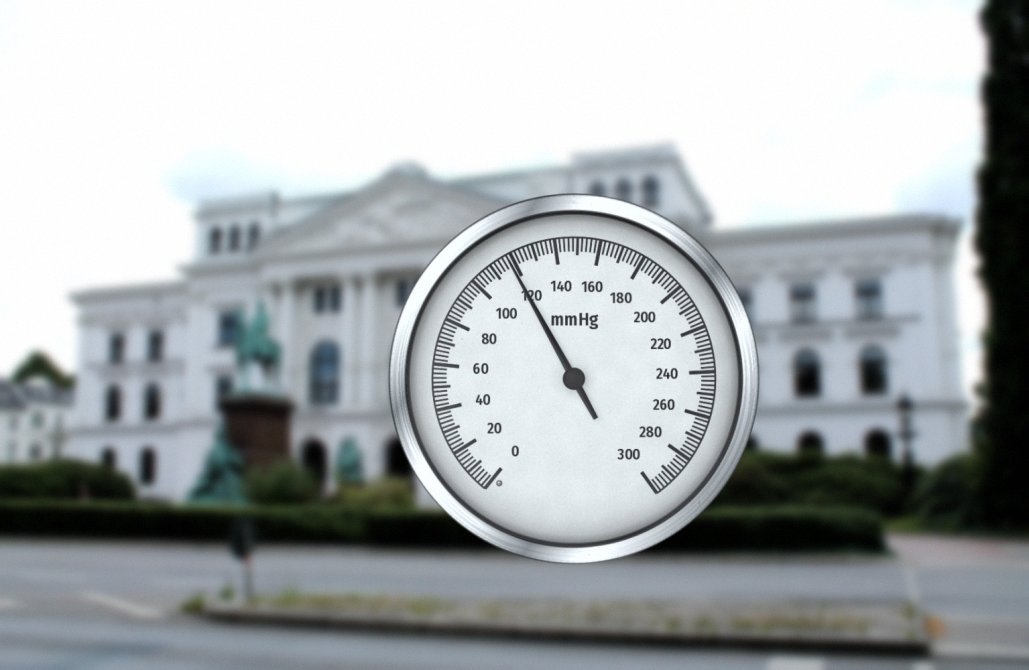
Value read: 118,mmHg
